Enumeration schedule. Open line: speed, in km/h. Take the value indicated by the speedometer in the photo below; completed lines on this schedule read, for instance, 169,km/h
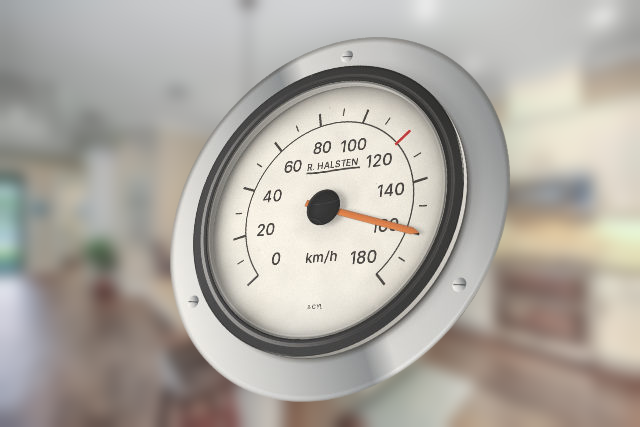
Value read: 160,km/h
